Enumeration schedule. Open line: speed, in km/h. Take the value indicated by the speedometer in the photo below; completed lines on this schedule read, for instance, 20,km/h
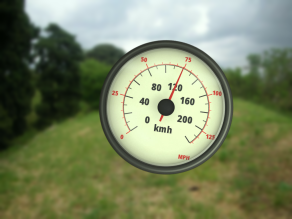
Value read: 120,km/h
